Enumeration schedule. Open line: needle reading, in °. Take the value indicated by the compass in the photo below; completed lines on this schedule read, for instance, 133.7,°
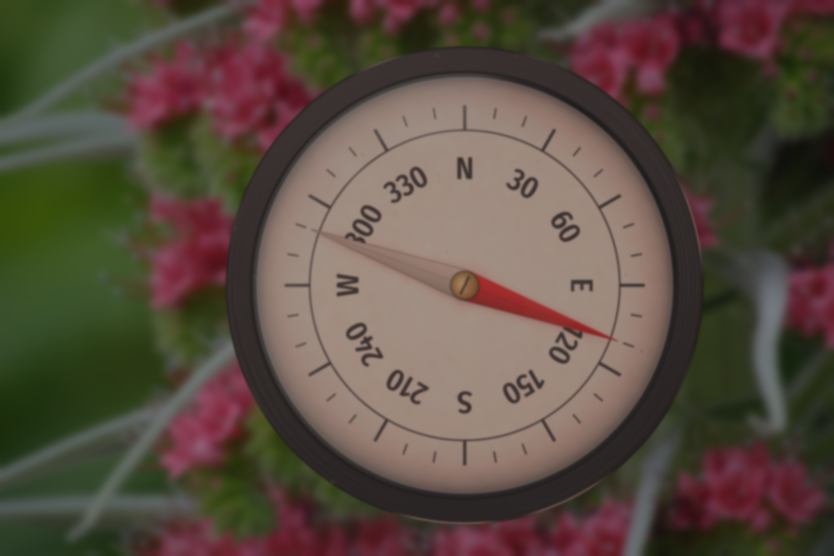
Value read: 110,°
